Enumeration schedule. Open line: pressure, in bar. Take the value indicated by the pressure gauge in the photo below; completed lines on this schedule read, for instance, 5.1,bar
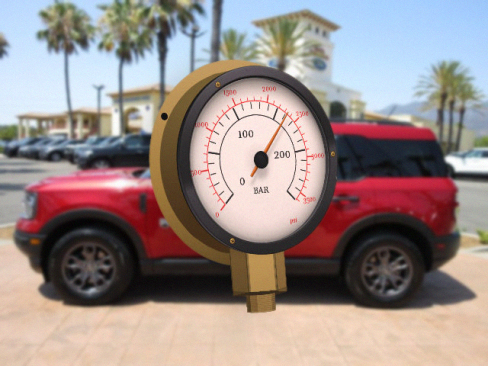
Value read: 160,bar
